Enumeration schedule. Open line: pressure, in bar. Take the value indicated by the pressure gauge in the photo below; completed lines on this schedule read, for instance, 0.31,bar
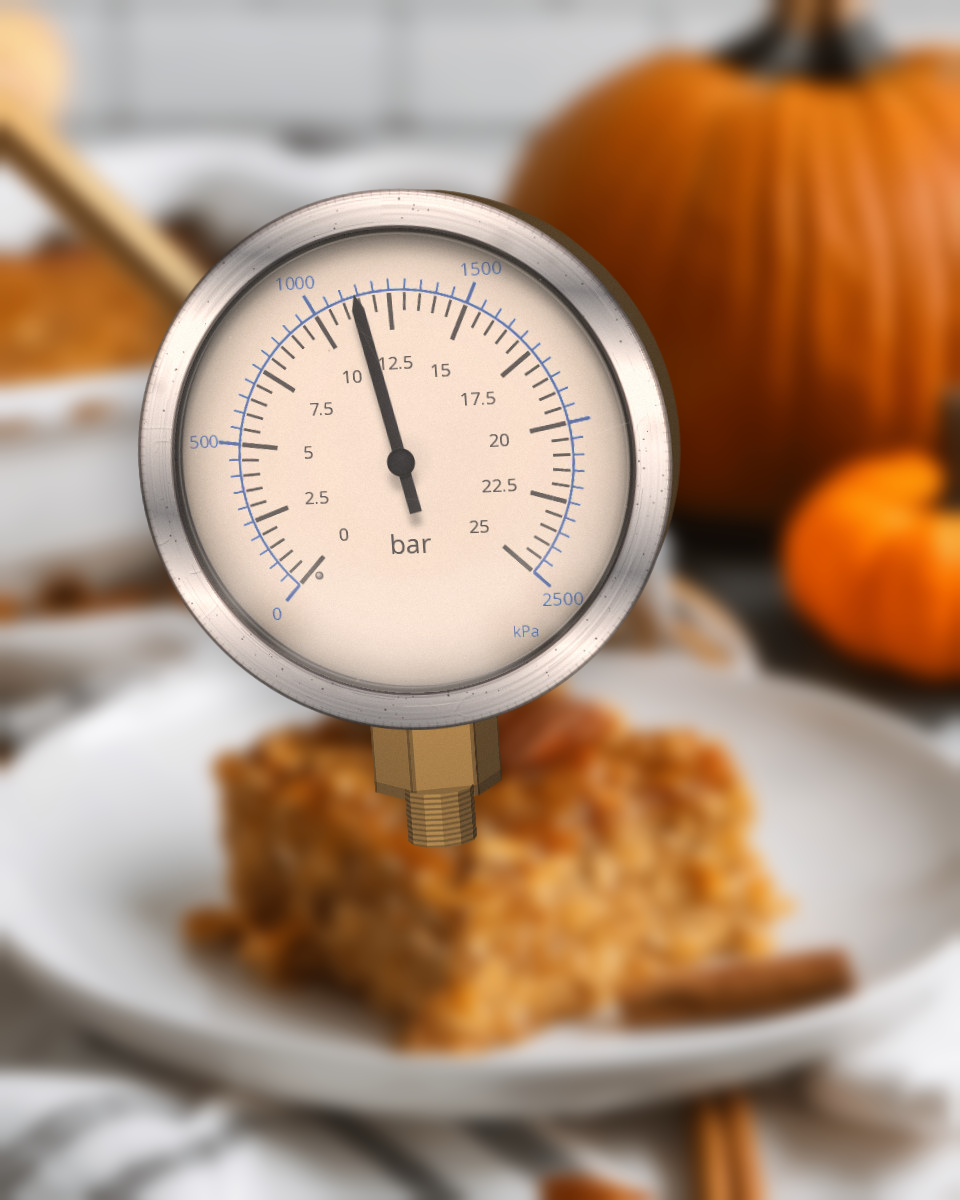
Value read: 11.5,bar
